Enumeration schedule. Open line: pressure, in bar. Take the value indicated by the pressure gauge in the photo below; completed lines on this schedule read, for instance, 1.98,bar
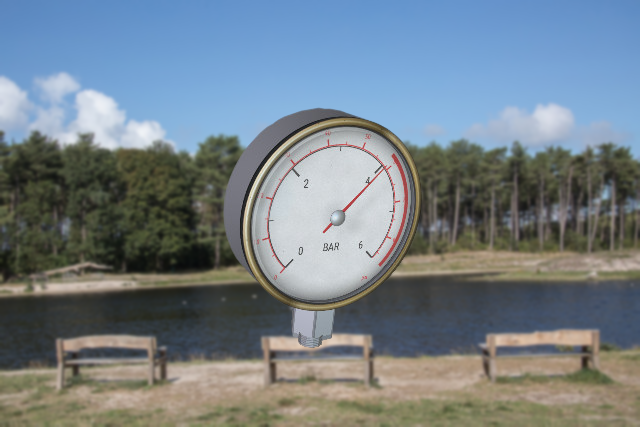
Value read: 4,bar
